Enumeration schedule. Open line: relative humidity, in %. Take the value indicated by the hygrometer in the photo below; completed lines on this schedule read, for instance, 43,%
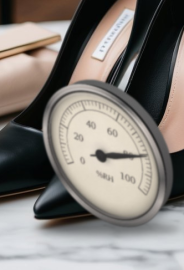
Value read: 80,%
